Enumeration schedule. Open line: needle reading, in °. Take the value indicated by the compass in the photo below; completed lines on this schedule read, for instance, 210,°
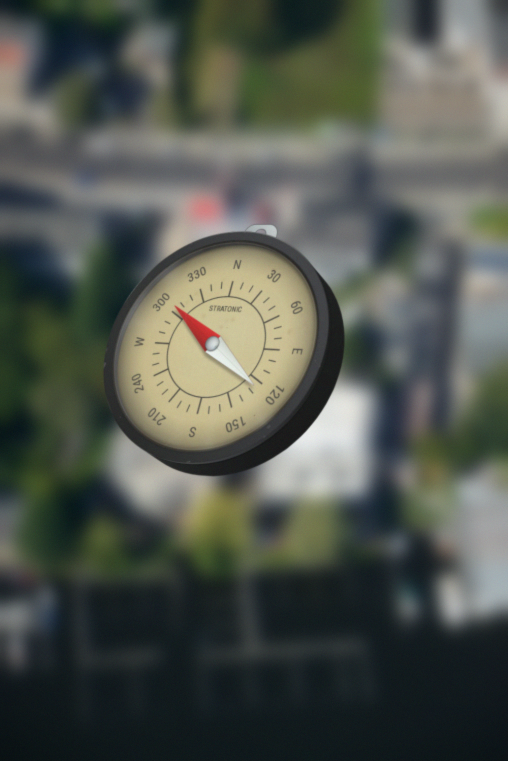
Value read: 305,°
